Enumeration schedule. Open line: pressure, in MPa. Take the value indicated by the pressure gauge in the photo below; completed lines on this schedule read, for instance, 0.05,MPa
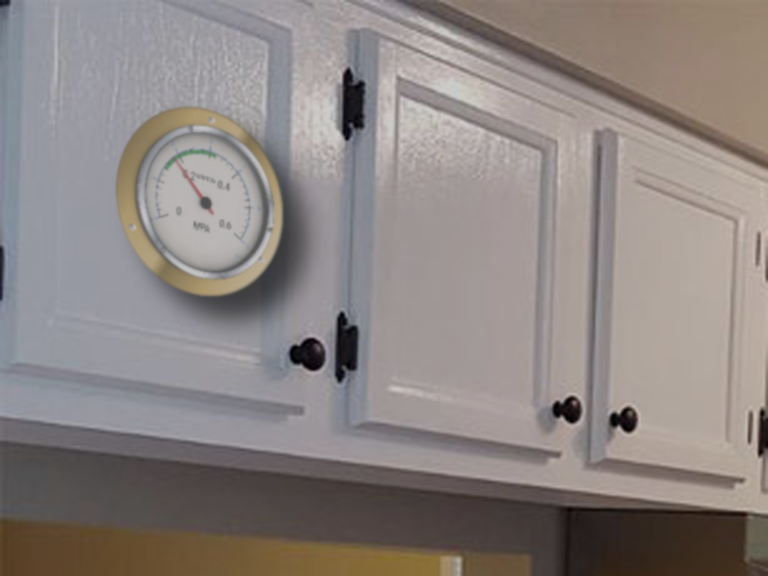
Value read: 0.18,MPa
